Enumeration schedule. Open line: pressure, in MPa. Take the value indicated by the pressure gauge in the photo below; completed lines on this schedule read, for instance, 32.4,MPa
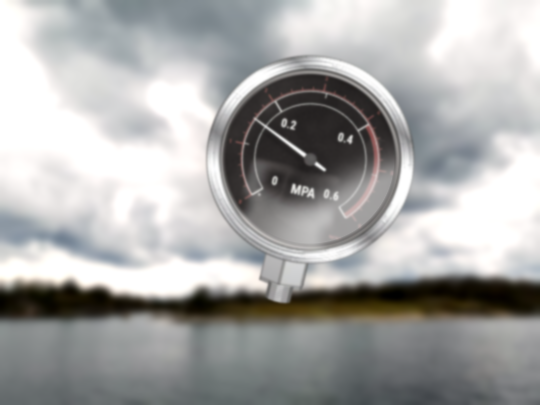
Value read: 0.15,MPa
